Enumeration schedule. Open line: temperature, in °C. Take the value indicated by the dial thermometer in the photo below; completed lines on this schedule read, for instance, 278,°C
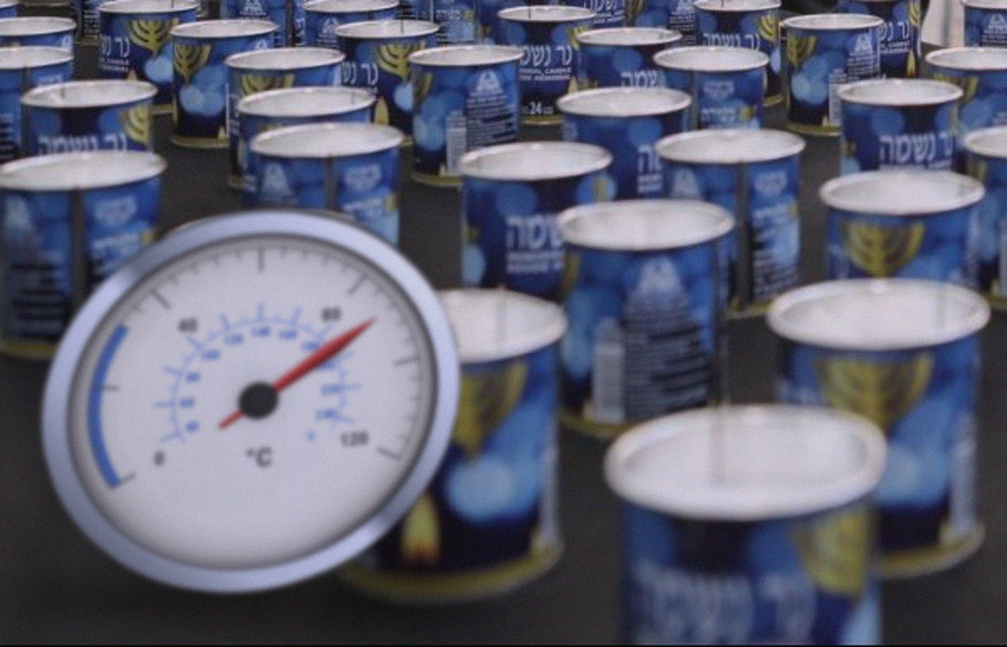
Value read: 88,°C
